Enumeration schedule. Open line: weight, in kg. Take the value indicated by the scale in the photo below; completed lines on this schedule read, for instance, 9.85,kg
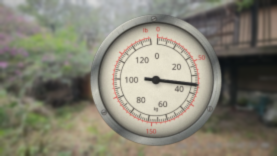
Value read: 35,kg
